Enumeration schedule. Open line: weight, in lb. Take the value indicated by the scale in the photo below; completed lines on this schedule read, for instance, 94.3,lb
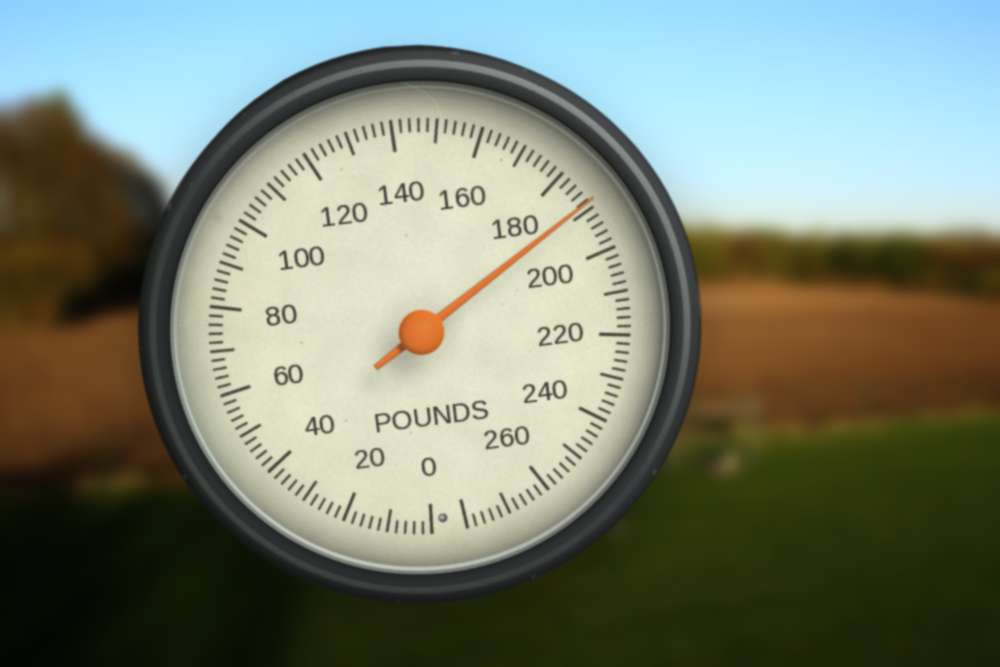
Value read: 188,lb
